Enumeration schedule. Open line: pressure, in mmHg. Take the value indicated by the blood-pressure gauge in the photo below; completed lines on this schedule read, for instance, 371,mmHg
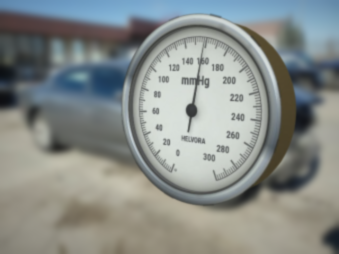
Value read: 160,mmHg
